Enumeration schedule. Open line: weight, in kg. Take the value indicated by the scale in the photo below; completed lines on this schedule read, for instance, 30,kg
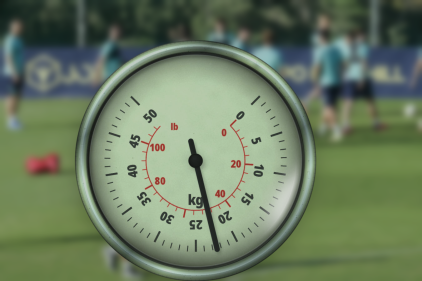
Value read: 22.5,kg
